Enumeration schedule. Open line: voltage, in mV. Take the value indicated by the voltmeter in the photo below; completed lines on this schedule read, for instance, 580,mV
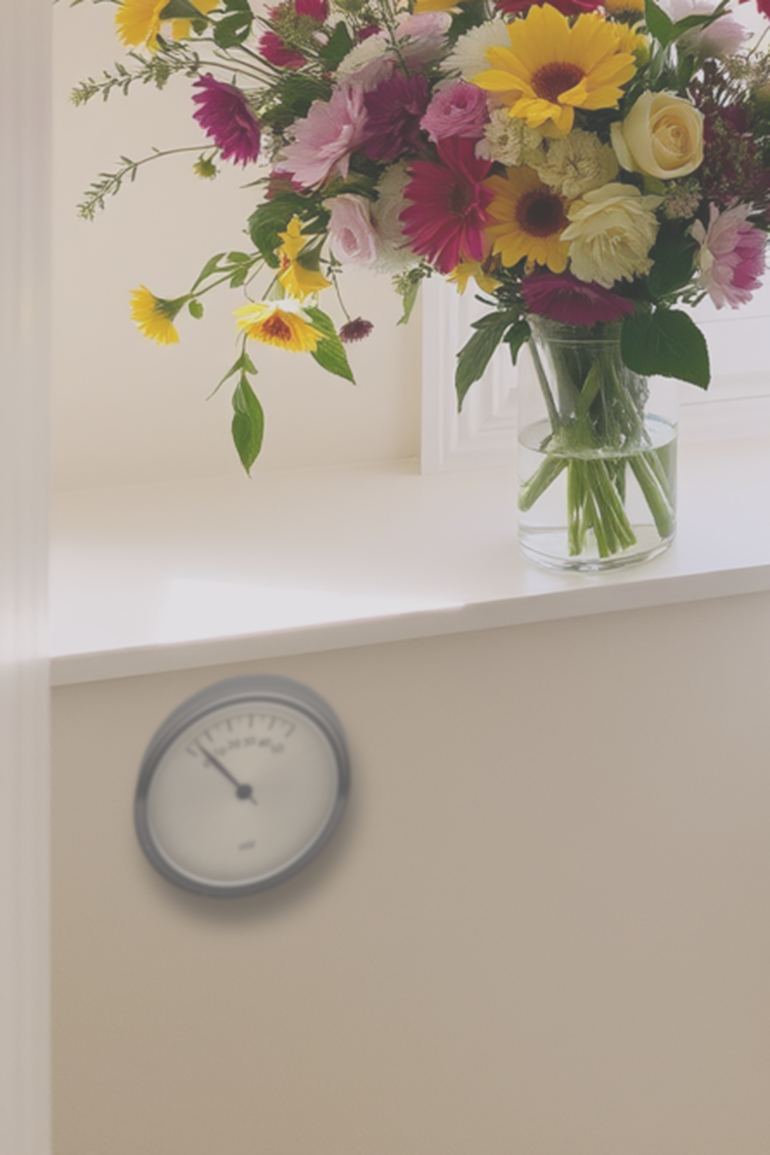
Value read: 5,mV
